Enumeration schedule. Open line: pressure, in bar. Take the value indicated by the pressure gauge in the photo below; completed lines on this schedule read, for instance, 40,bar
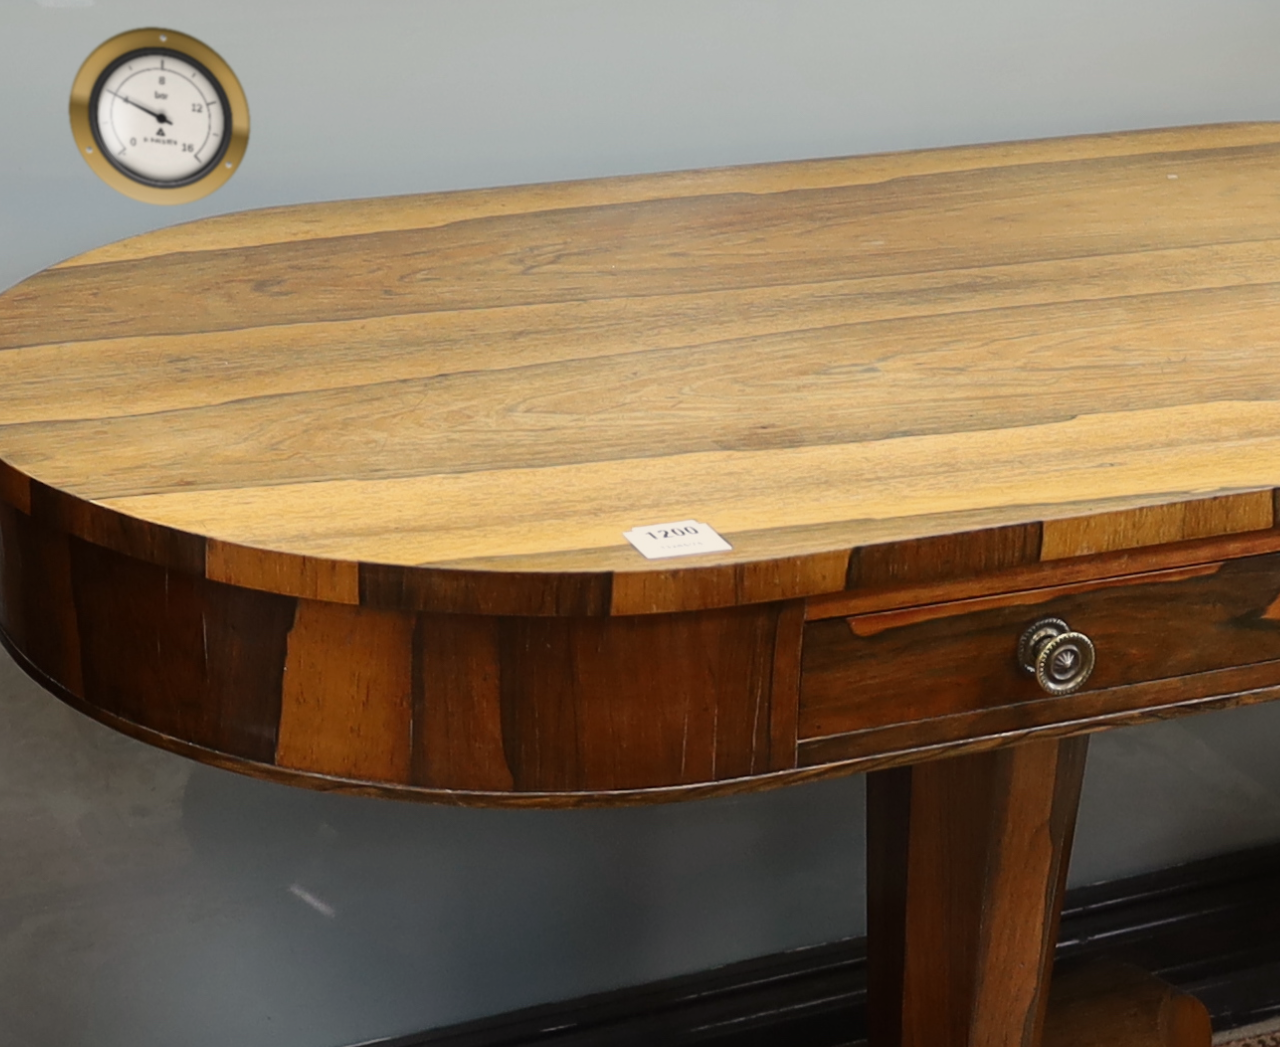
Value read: 4,bar
